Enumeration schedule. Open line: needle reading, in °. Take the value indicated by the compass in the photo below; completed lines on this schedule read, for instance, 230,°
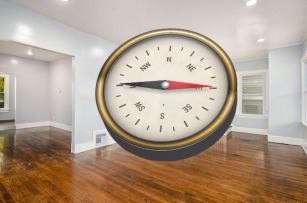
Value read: 90,°
